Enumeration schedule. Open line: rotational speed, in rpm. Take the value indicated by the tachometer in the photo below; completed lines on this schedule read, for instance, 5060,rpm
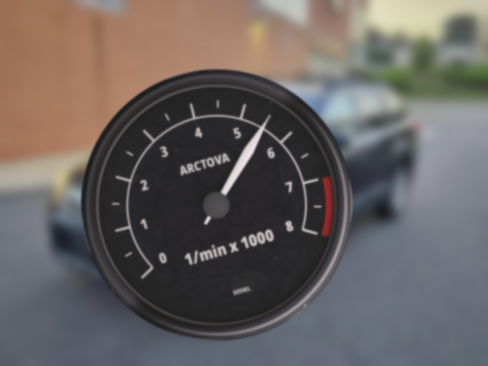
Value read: 5500,rpm
